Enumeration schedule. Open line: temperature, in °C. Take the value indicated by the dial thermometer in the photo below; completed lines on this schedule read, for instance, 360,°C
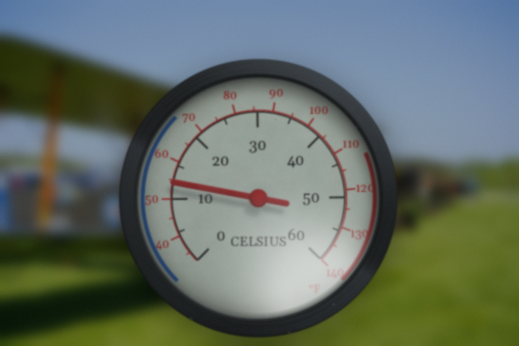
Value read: 12.5,°C
